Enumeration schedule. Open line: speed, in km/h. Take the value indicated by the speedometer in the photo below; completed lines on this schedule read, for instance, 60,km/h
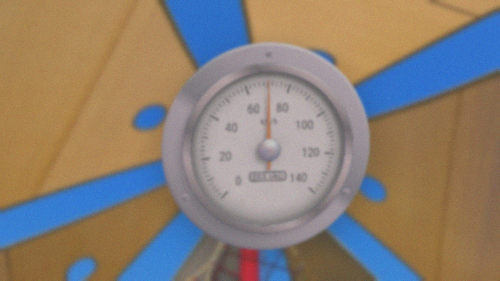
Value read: 70,km/h
